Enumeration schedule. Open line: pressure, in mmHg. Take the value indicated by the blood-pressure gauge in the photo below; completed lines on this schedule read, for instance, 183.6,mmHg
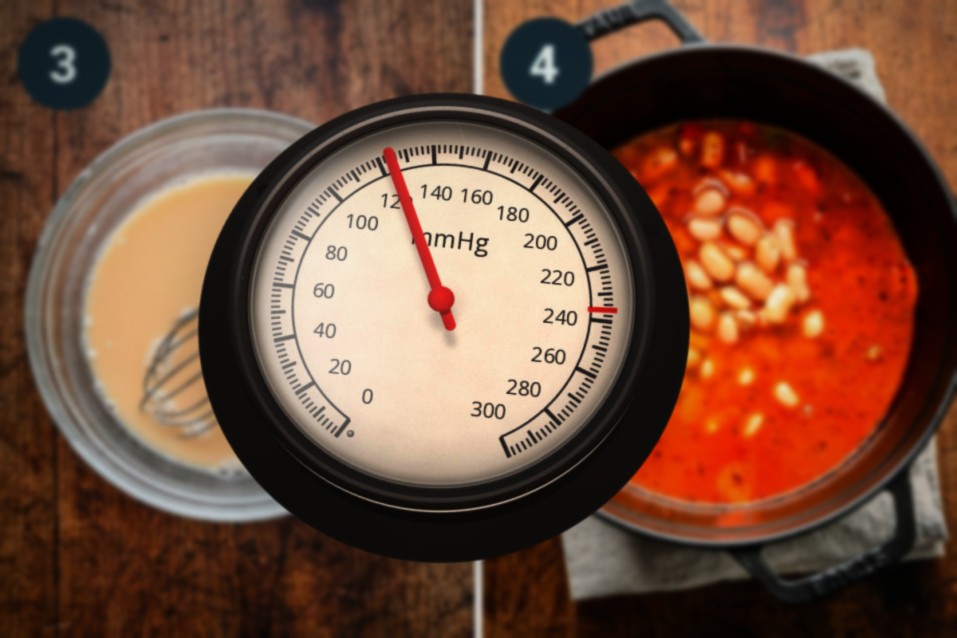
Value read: 124,mmHg
